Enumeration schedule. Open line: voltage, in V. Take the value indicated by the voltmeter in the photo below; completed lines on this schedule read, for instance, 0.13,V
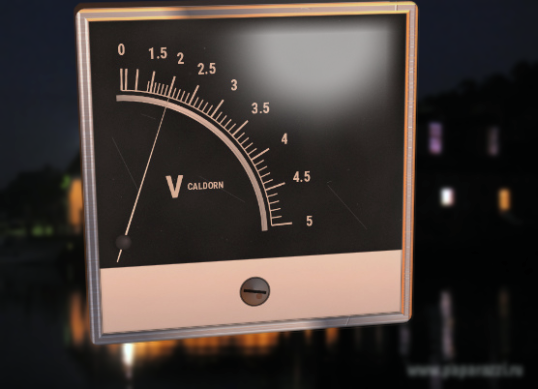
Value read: 2,V
